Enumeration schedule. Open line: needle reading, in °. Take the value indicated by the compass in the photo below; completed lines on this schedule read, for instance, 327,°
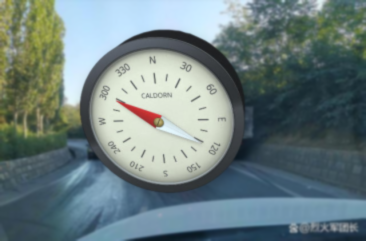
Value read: 300,°
